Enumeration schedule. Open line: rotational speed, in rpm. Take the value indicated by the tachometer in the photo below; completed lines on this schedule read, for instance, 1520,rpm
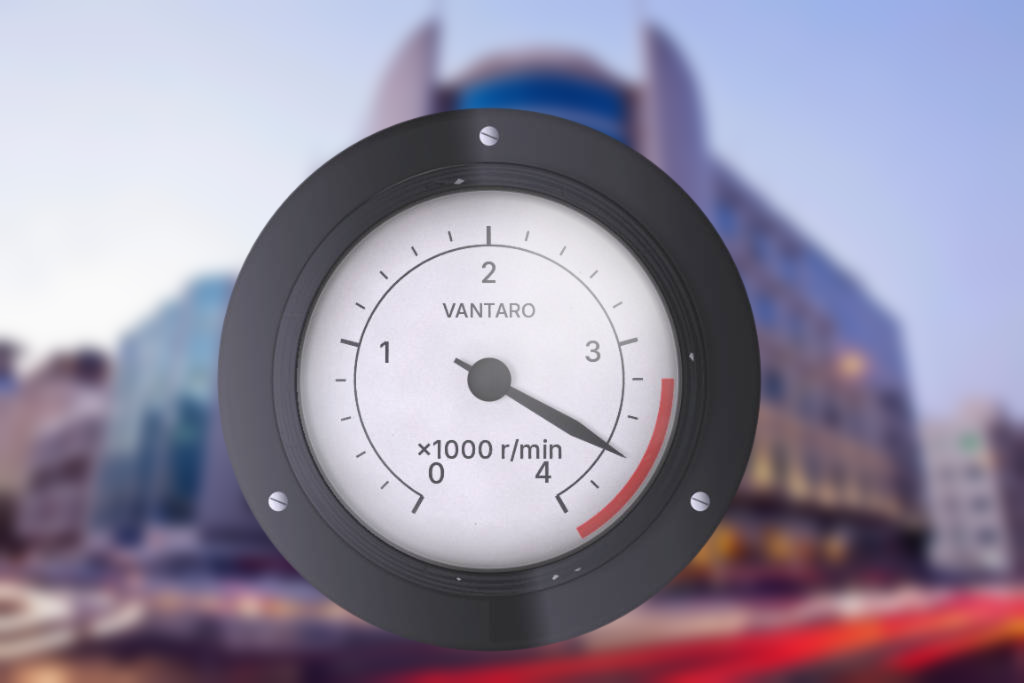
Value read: 3600,rpm
